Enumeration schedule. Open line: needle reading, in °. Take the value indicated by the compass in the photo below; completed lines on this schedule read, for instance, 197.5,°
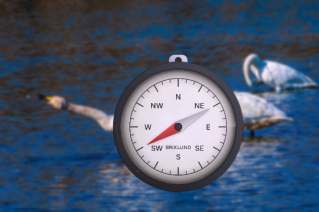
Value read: 240,°
